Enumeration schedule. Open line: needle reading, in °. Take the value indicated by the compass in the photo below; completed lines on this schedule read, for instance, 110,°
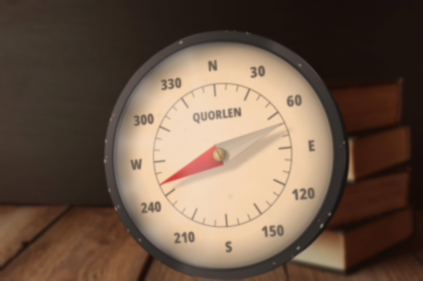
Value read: 250,°
